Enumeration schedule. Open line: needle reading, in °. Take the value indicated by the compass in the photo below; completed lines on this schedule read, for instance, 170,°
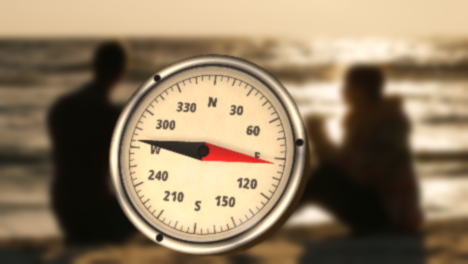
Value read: 95,°
